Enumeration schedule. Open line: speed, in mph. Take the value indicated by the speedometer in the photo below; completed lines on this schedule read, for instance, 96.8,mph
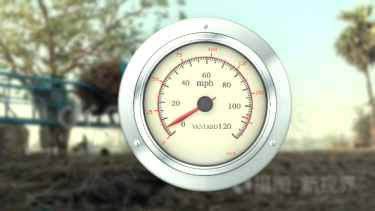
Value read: 5,mph
